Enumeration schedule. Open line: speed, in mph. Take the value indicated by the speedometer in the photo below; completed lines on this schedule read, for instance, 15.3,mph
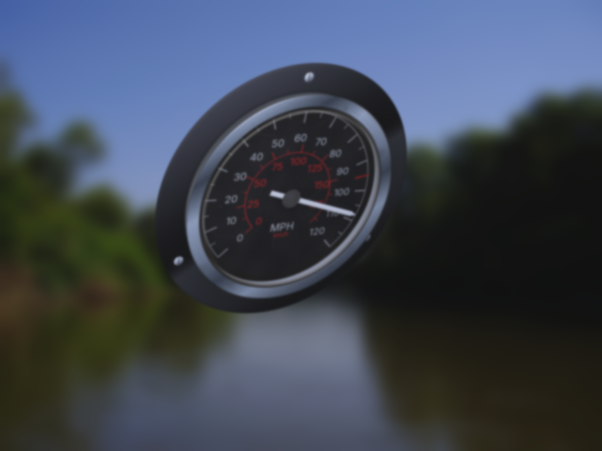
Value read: 107.5,mph
